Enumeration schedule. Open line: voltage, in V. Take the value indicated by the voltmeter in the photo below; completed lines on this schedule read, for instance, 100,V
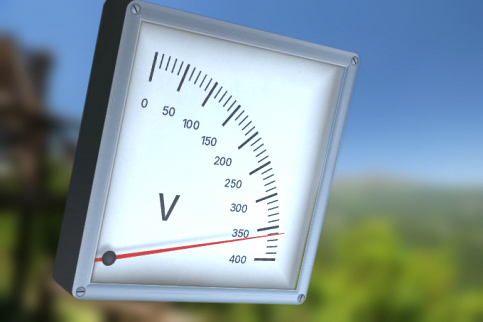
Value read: 360,V
